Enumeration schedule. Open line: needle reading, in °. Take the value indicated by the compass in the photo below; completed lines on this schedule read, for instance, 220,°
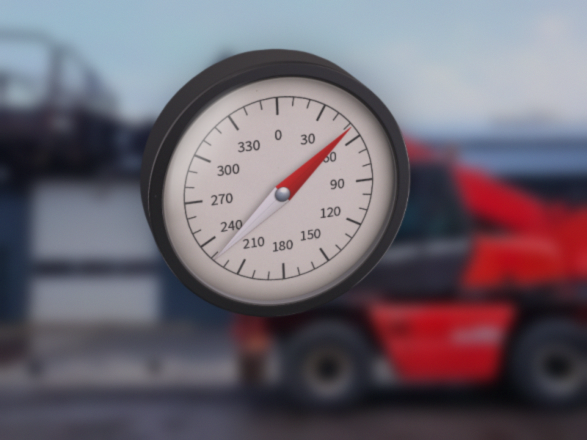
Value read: 50,°
